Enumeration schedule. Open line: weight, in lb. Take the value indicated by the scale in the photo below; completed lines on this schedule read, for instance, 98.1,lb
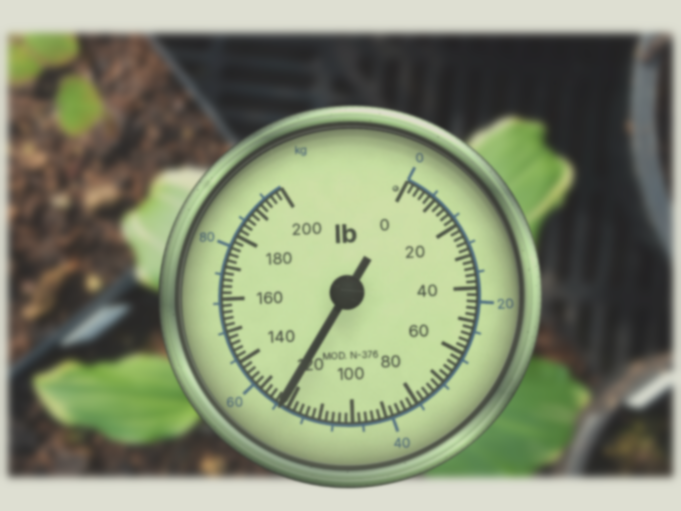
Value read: 122,lb
